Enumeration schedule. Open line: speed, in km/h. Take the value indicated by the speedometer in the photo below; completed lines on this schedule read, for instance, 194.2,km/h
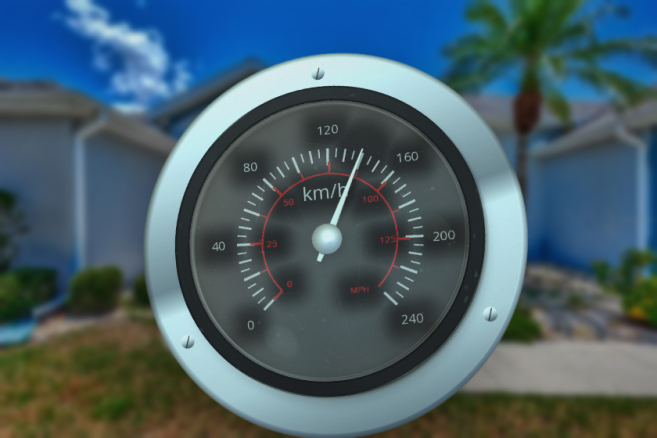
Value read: 140,km/h
